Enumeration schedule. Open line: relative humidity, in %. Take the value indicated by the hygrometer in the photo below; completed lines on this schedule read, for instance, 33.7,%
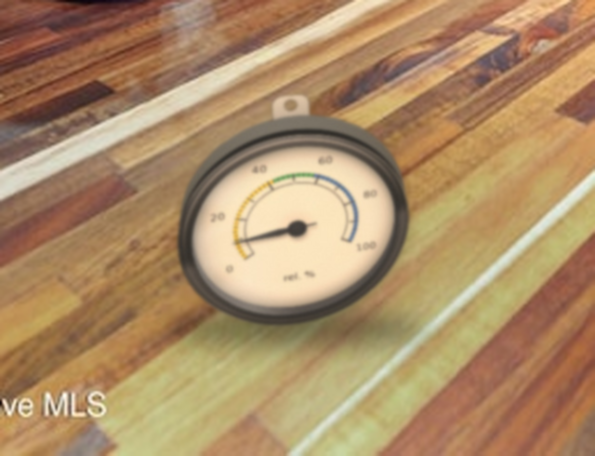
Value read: 10,%
